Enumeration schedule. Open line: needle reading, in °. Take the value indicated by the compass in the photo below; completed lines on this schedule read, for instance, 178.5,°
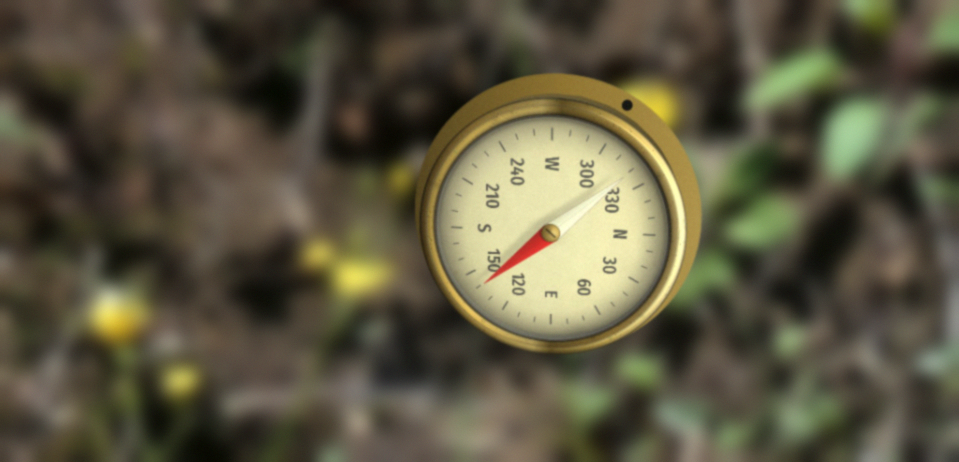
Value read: 140,°
